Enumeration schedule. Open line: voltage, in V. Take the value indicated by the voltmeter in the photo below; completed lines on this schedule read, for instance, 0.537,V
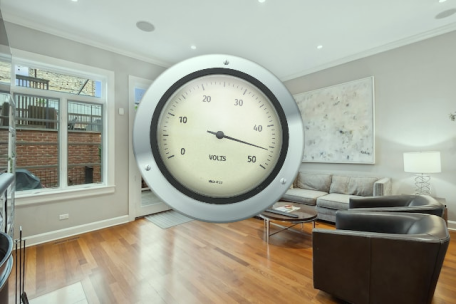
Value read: 46,V
